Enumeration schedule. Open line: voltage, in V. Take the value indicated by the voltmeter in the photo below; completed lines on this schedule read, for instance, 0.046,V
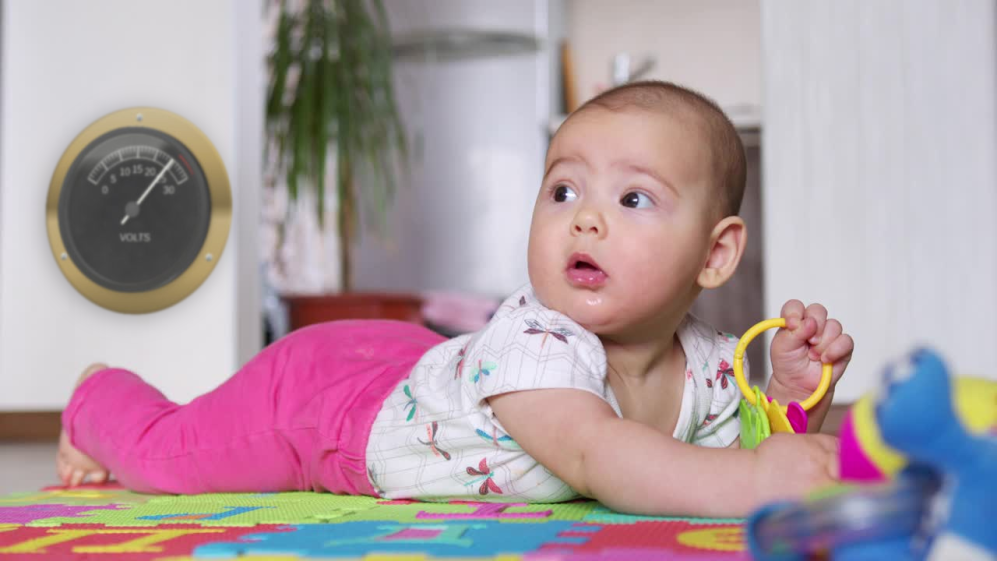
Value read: 25,V
